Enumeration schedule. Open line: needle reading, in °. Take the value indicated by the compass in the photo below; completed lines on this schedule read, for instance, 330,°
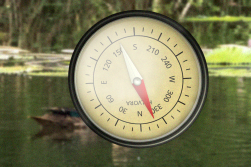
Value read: 340,°
